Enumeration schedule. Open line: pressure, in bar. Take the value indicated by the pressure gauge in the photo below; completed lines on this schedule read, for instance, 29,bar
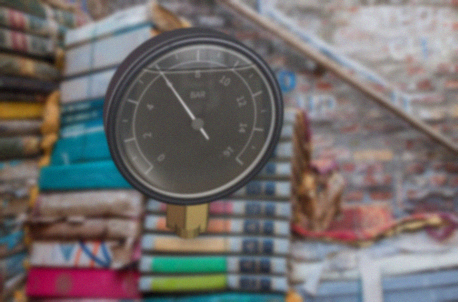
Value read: 6,bar
